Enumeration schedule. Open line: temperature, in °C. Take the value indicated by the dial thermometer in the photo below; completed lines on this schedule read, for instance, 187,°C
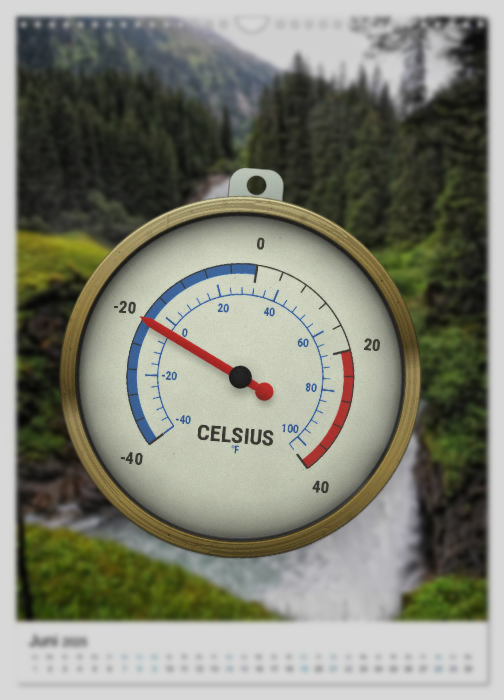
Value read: -20,°C
